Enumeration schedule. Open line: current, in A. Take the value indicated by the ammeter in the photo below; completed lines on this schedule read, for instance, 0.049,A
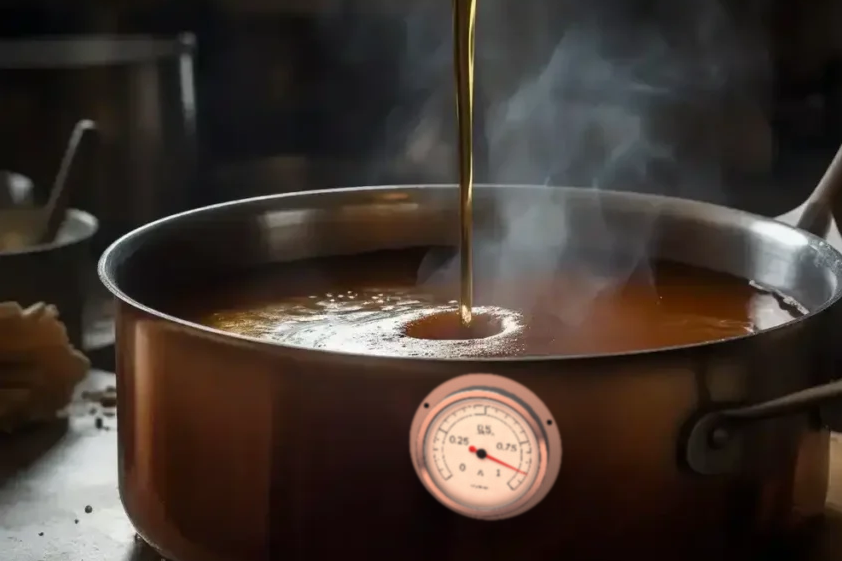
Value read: 0.9,A
